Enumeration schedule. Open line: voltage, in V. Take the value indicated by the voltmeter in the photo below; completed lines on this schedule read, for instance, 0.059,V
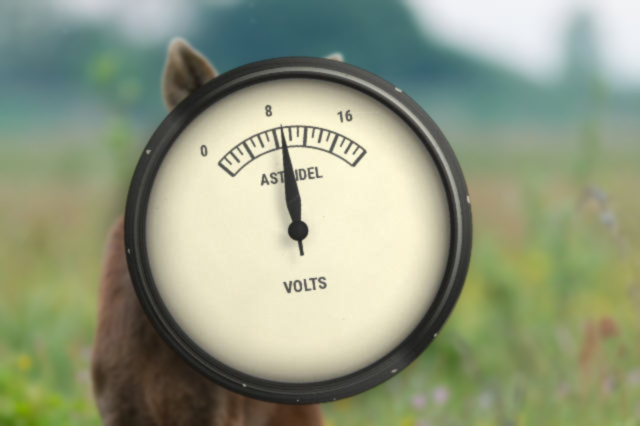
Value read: 9,V
